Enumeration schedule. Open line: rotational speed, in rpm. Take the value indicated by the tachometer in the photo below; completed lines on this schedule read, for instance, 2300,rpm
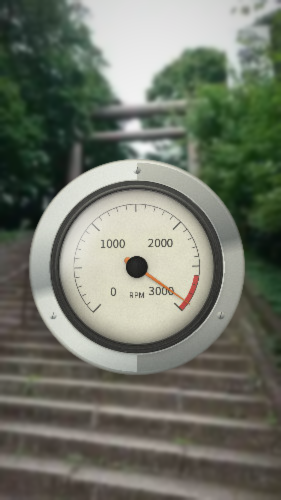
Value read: 2900,rpm
